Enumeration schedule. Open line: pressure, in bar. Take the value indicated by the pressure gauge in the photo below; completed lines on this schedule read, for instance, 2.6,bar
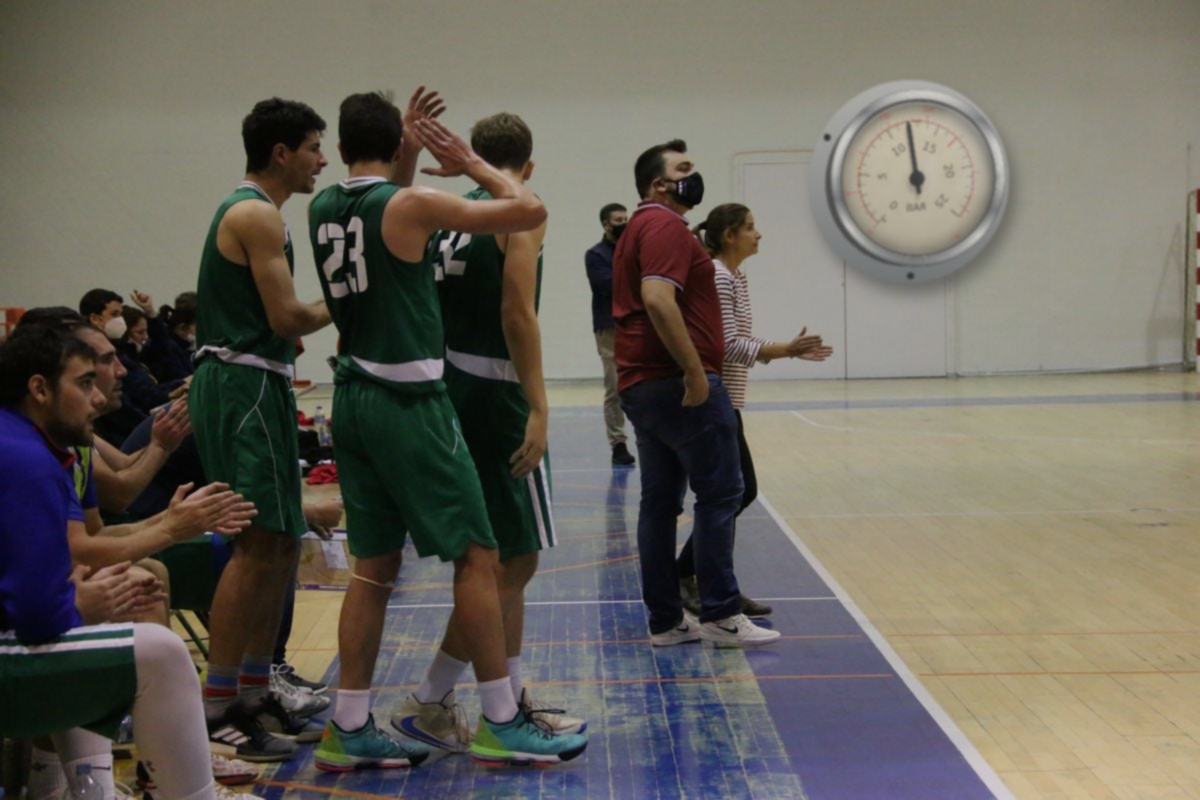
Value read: 12,bar
